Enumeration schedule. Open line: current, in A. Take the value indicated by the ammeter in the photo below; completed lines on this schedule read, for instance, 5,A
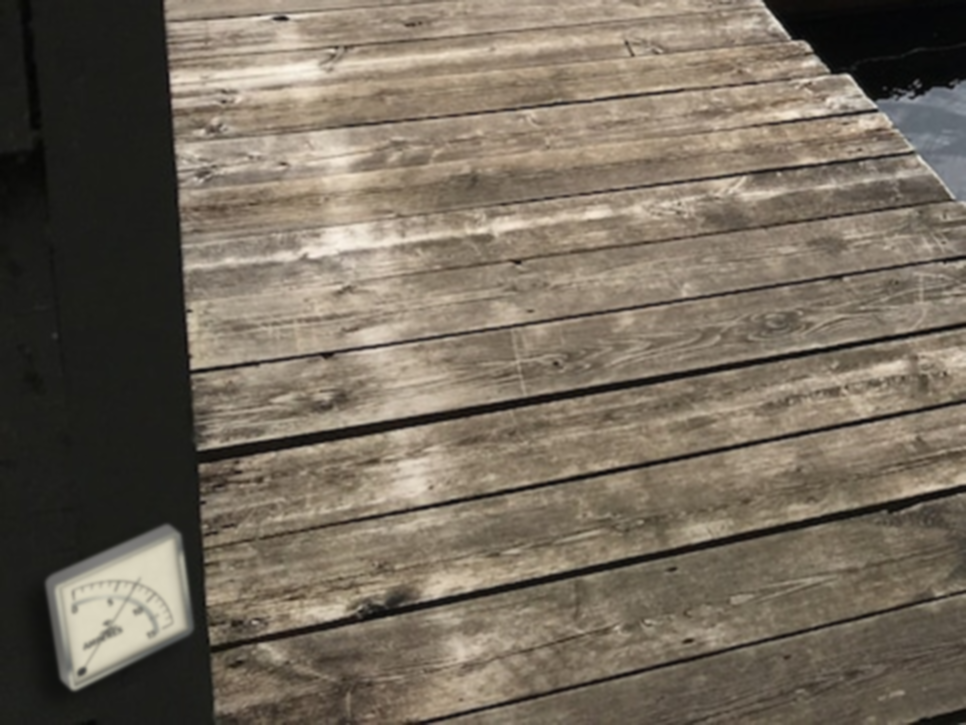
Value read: 7,A
